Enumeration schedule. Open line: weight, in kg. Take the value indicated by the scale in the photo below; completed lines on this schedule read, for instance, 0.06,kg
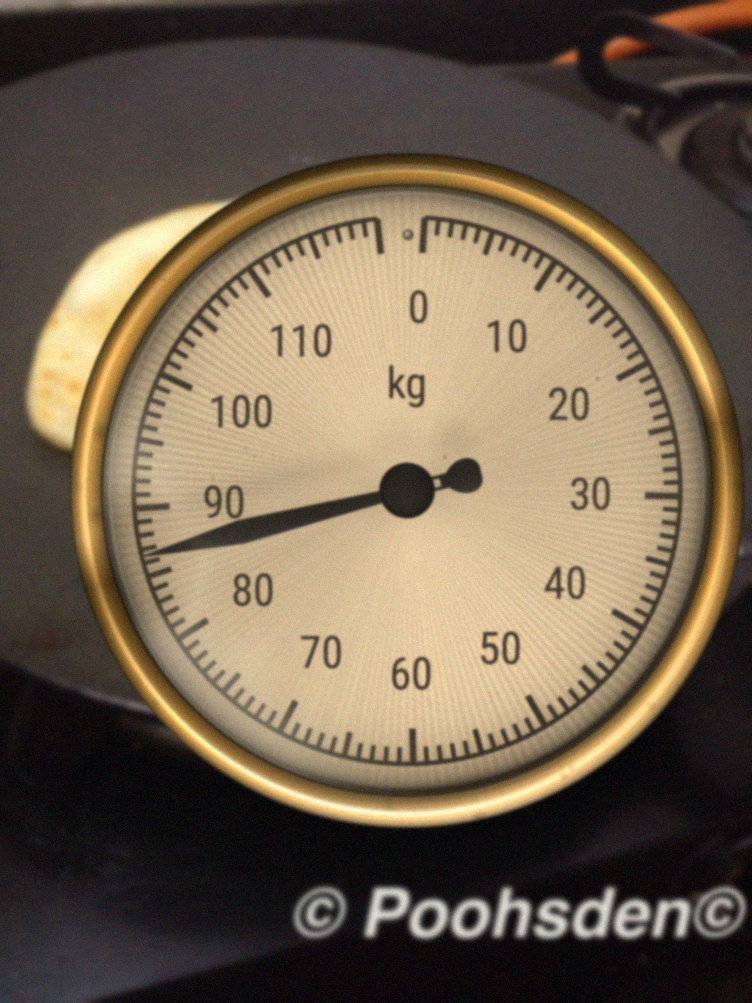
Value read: 86.5,kg
